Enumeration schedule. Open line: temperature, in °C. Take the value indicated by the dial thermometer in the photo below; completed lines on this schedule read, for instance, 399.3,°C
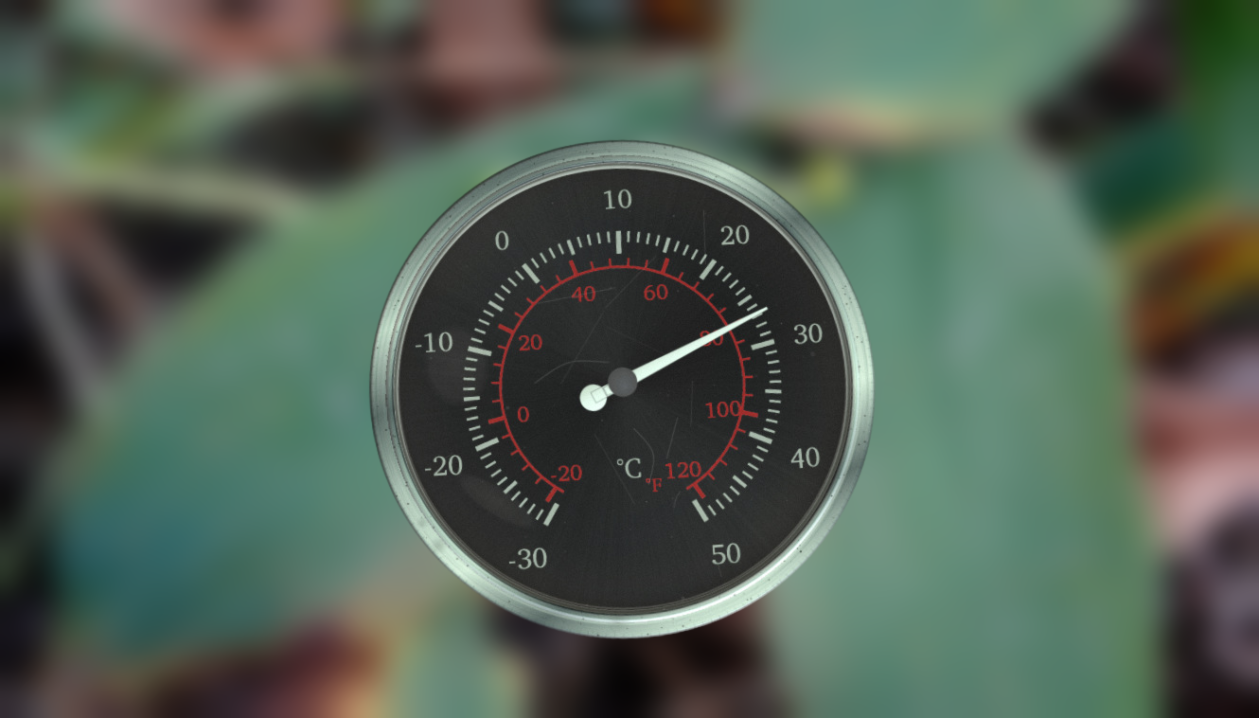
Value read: 27,°C
